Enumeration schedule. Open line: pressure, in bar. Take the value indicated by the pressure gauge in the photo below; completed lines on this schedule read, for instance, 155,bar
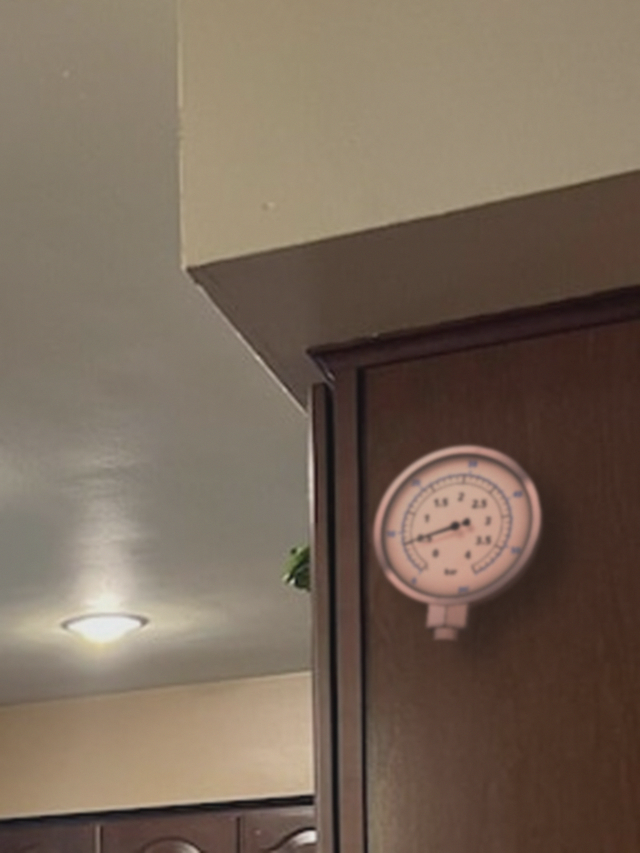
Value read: 0.5,bar
